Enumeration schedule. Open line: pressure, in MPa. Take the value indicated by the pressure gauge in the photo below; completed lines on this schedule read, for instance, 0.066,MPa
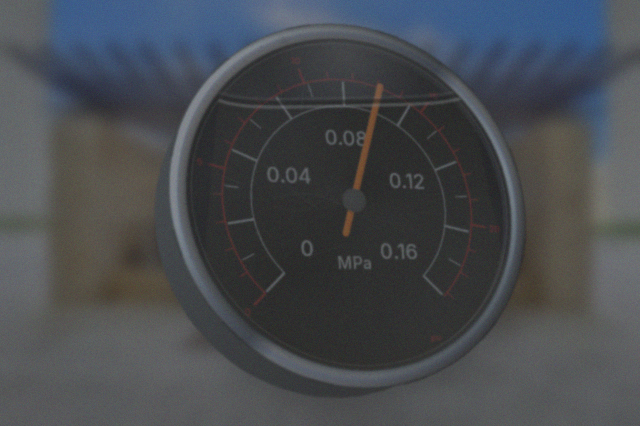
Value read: 0.09,MPa
